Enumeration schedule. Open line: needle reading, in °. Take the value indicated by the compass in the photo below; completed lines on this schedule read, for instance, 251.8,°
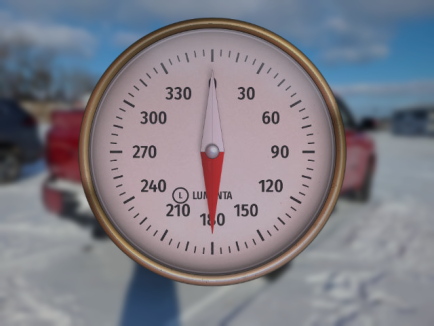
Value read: 180,°
